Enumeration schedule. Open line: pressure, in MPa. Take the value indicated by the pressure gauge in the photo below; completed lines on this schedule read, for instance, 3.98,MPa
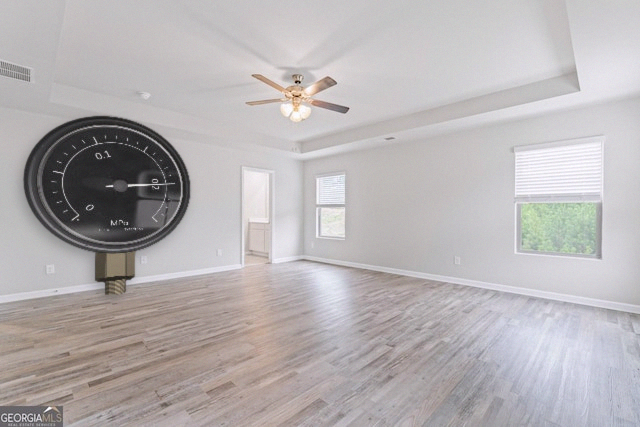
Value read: 0.2,MPa
